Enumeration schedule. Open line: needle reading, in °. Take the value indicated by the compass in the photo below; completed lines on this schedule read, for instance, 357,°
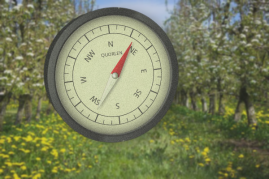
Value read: 35,°
